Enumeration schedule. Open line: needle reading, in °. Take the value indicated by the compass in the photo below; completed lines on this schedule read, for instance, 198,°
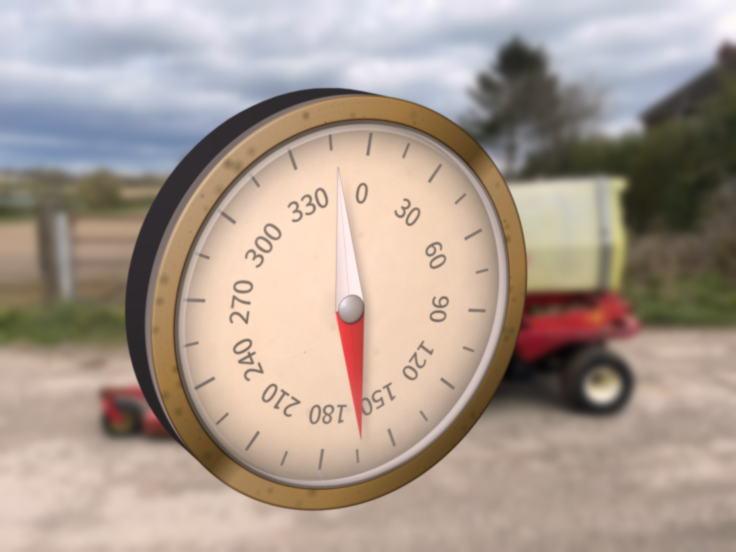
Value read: 165,°
